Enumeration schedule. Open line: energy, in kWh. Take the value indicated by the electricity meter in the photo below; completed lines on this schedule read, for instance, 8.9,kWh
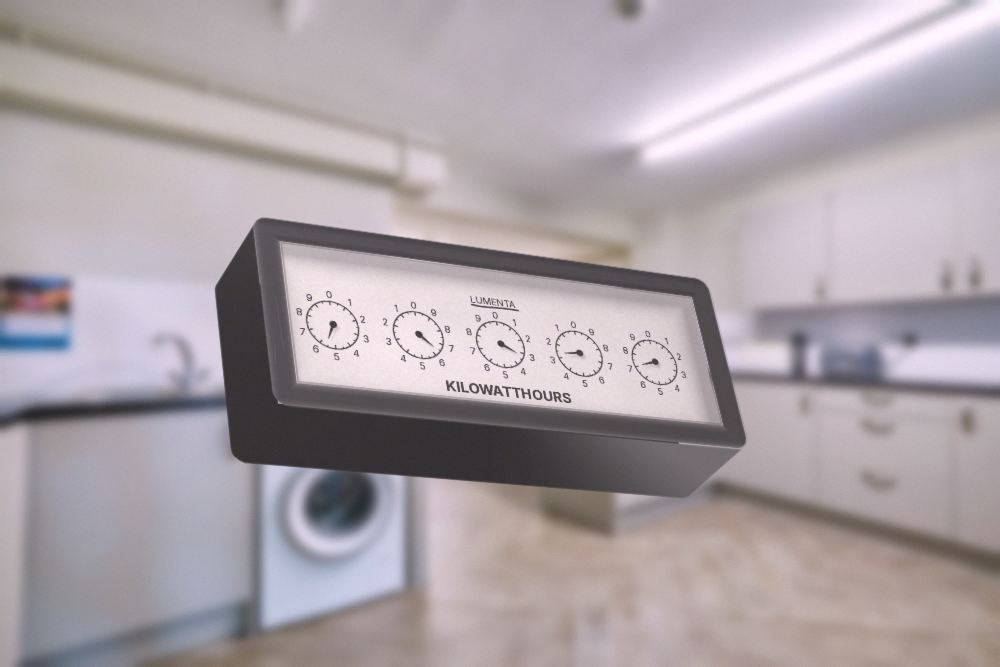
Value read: 56327,kWh
